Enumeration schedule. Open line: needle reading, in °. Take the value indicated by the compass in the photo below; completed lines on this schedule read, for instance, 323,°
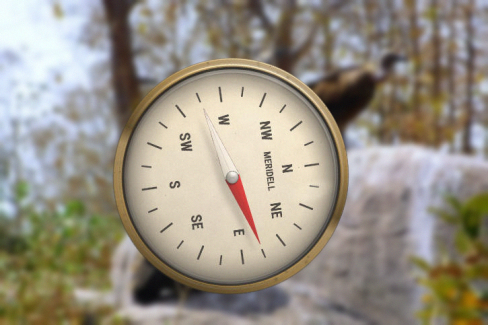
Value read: 75,°
